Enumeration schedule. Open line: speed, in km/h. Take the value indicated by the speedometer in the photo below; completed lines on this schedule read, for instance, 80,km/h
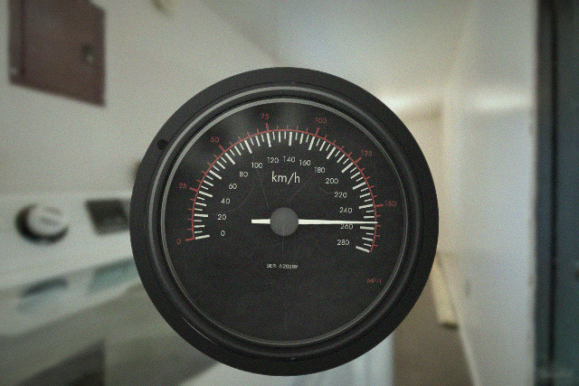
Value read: 255,km/h
